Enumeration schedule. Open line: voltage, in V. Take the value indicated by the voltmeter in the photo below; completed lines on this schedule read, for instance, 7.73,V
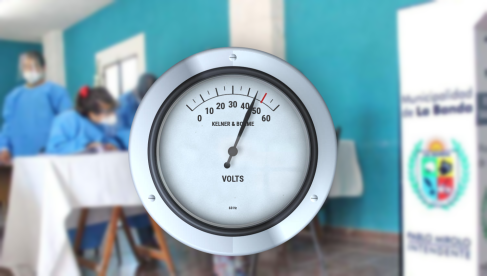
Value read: 45,V
